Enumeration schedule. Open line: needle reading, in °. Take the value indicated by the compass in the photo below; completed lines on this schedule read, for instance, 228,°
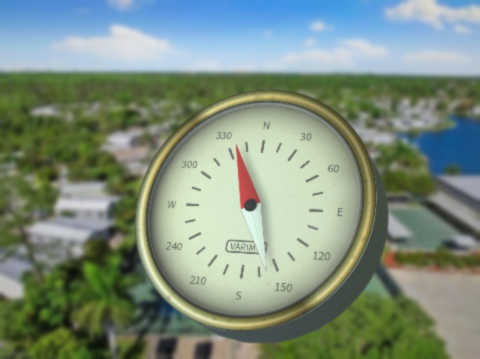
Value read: 337.5,°
